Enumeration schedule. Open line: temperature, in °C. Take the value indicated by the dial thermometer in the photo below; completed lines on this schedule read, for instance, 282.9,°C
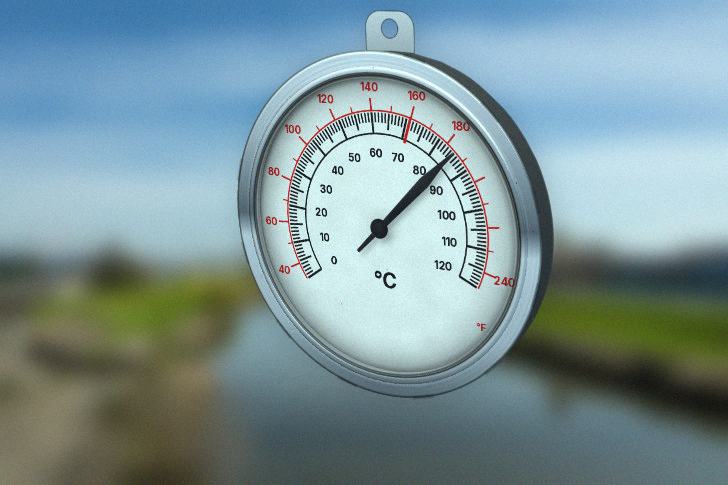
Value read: 85,°C
